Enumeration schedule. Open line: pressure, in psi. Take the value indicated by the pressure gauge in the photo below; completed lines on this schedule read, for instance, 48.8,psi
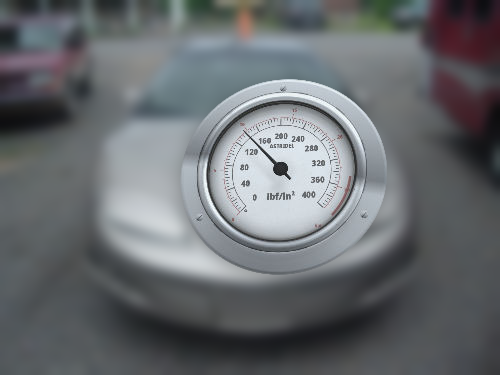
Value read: 140,psi
